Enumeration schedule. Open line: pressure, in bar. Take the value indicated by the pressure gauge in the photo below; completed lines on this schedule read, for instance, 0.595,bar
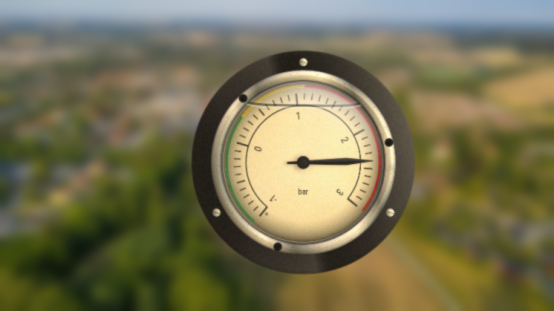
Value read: 2.4,bar
